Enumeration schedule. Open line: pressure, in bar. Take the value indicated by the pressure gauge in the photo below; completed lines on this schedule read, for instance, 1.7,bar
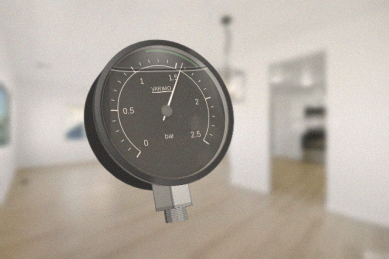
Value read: 1.55,bar
